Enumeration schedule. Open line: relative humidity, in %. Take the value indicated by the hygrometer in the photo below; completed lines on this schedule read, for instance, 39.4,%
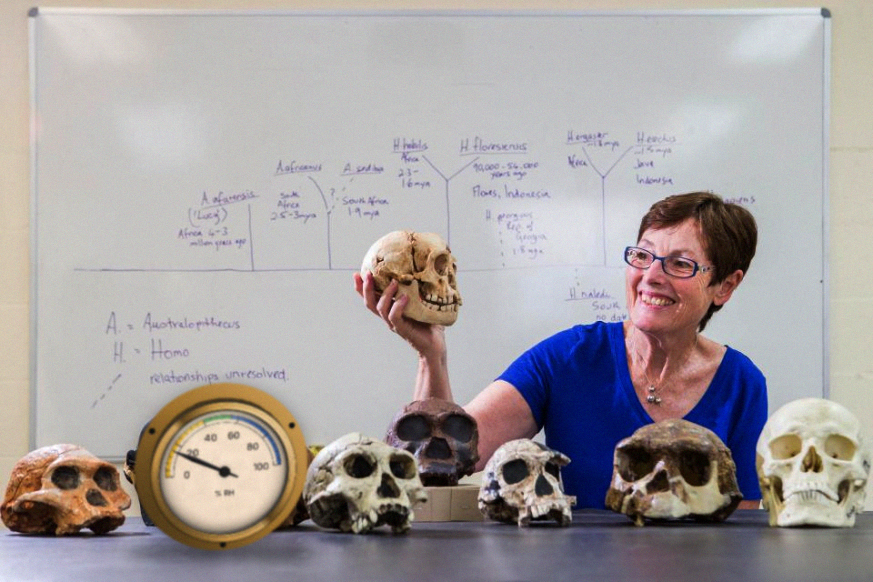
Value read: 16,%
